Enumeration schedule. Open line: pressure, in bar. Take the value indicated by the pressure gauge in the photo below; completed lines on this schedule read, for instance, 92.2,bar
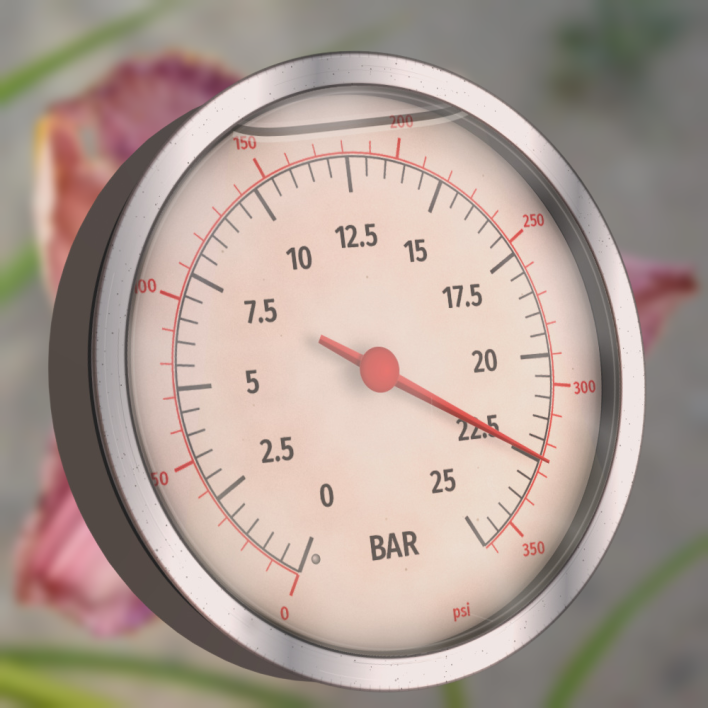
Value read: 22.5,bar
